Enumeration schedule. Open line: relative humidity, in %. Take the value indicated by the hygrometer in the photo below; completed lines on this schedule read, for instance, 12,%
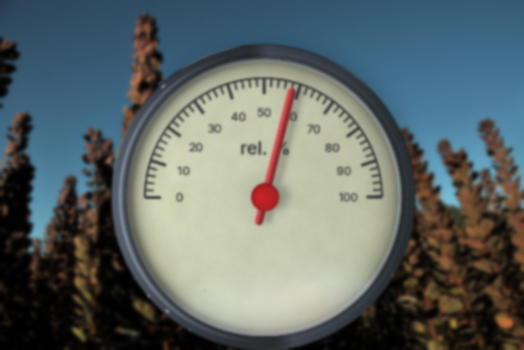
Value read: 58,%
